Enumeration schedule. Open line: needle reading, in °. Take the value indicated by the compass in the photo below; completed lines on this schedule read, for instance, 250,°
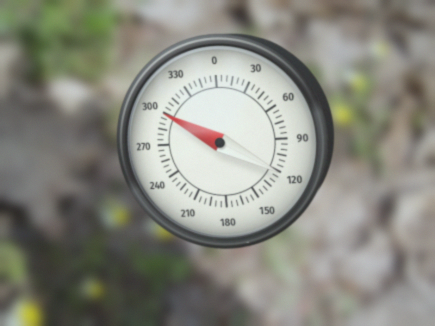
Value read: 300,°
